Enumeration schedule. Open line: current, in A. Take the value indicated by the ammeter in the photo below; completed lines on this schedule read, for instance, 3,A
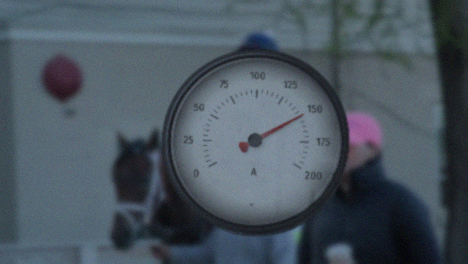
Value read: 150,A
